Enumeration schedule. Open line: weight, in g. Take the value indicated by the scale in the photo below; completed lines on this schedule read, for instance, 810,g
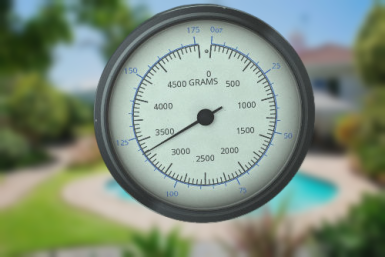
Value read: 3350,g
